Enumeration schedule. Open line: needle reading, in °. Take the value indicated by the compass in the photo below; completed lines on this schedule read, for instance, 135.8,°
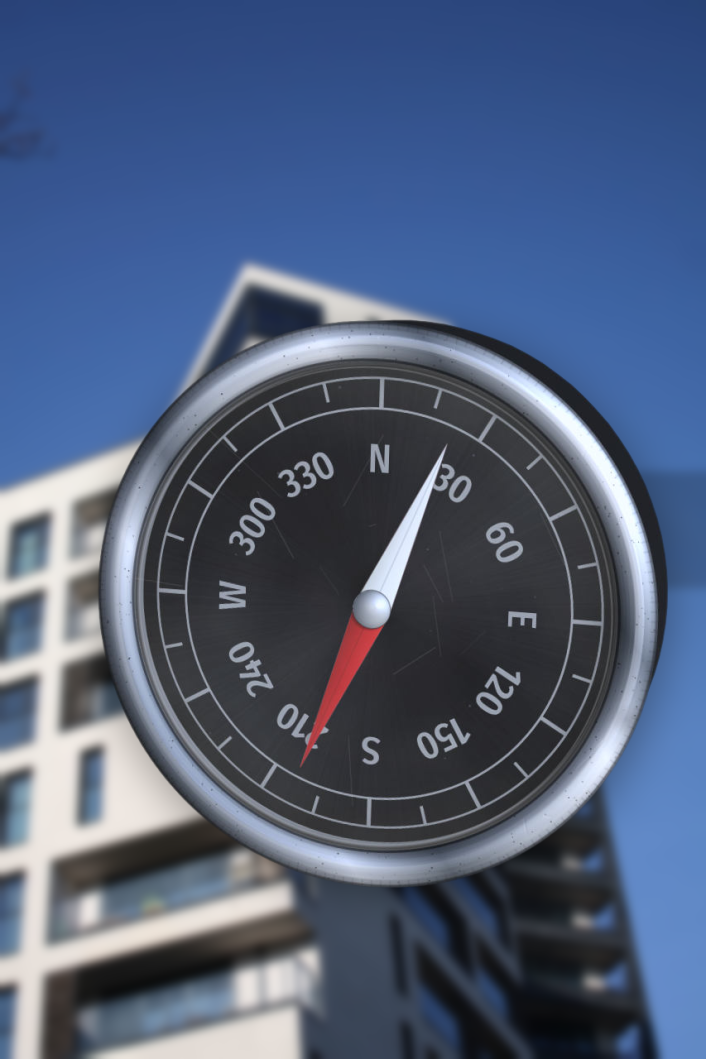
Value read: 202.5,°
